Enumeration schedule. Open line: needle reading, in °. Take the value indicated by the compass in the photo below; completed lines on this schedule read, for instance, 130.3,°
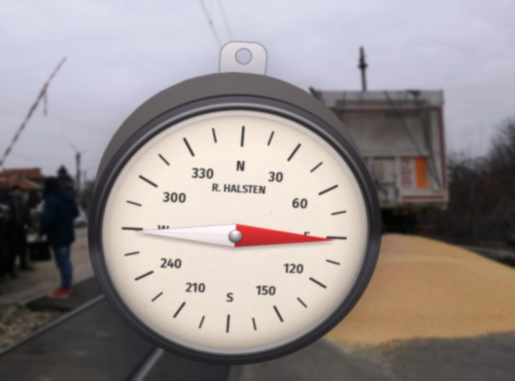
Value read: 90,°
